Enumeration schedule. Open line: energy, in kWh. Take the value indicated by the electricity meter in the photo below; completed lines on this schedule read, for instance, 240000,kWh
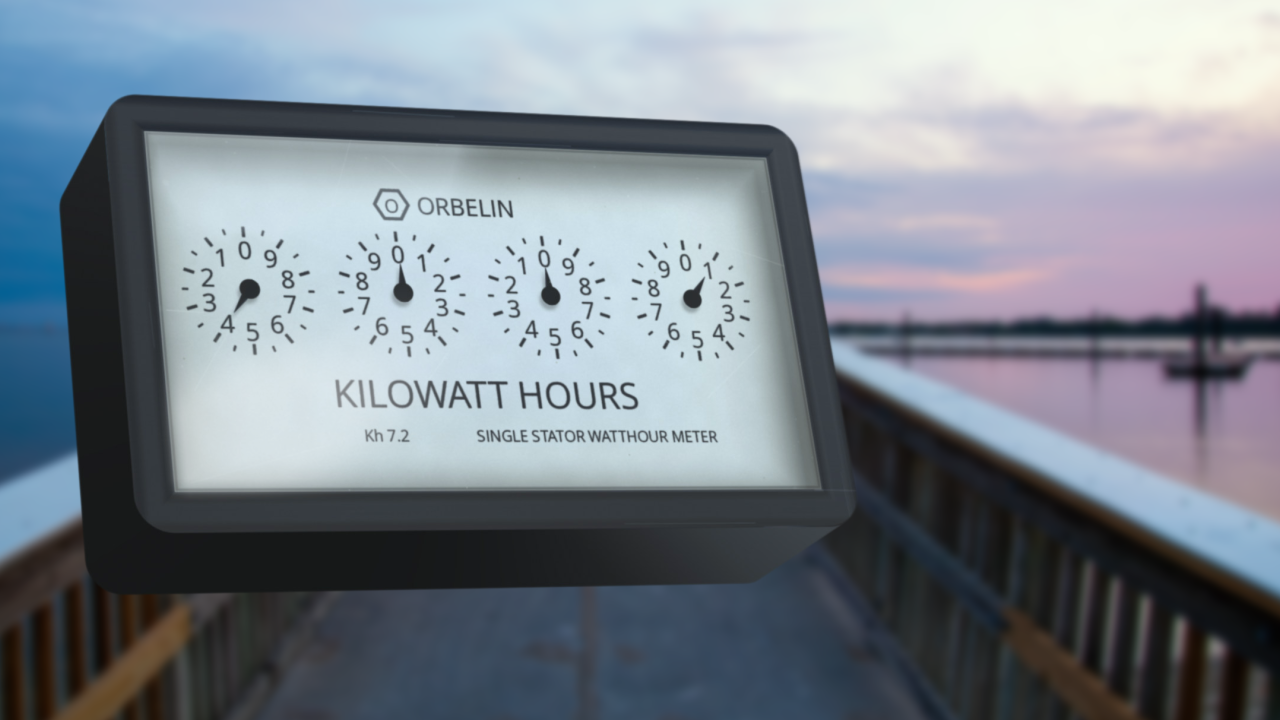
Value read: 4001,kWh
